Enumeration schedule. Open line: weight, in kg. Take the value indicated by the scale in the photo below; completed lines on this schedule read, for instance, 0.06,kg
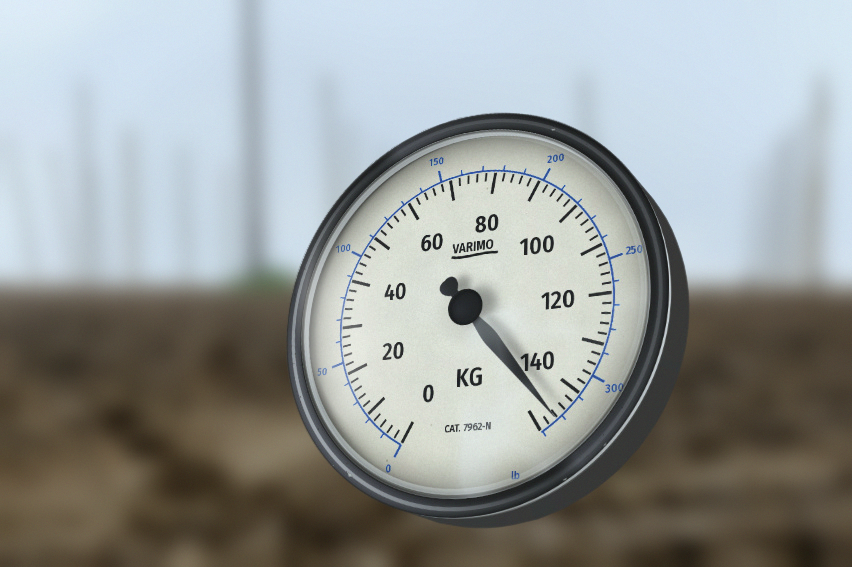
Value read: 146,kg
